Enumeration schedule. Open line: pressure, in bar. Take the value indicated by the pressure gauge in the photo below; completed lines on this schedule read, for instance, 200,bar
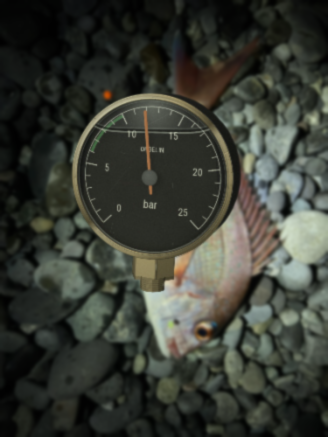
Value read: 12,bar
